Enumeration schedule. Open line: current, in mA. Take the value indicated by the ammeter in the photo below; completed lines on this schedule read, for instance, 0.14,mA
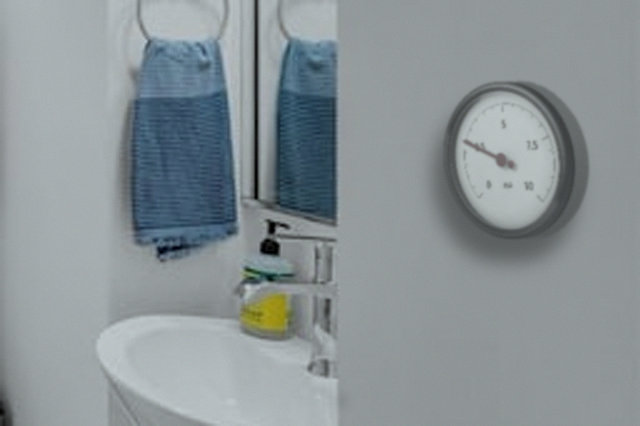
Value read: 2.5,mA
